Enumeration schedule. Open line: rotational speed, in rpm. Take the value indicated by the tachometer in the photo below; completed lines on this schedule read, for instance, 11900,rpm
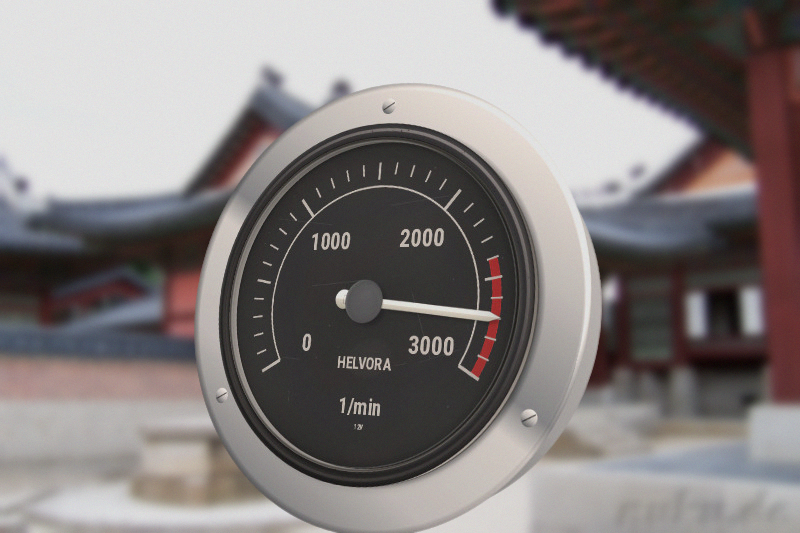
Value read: 2700,rpm
